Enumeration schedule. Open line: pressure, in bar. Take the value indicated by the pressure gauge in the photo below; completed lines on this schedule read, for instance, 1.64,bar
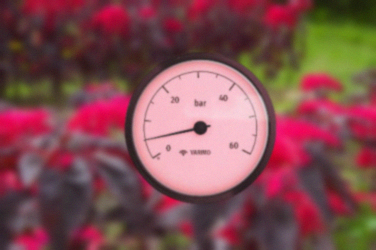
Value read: 5,bar
